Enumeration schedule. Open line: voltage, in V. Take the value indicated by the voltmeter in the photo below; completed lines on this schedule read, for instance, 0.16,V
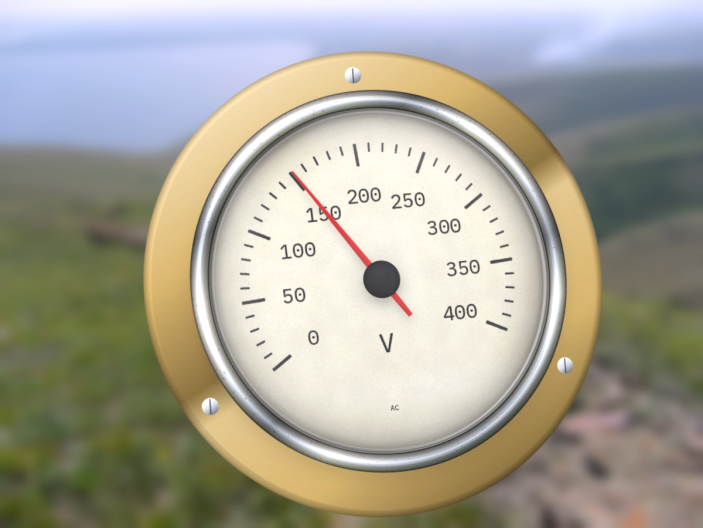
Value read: 150,V
